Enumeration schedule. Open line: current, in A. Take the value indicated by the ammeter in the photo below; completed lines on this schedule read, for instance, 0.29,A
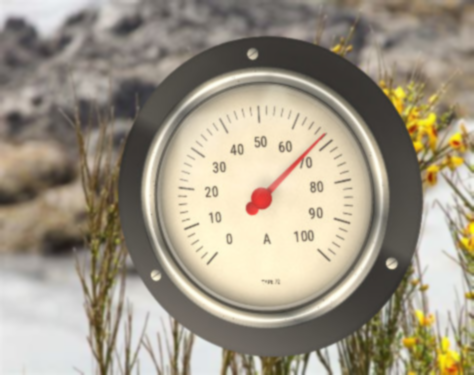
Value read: 68,A
